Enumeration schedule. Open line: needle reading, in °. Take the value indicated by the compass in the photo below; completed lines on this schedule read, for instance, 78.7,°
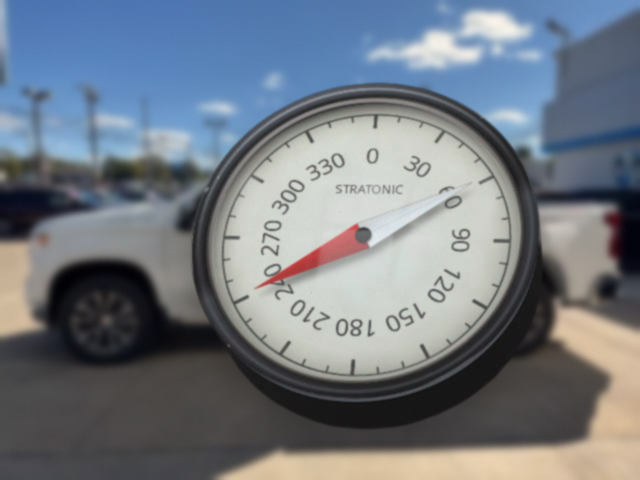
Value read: 240,°
